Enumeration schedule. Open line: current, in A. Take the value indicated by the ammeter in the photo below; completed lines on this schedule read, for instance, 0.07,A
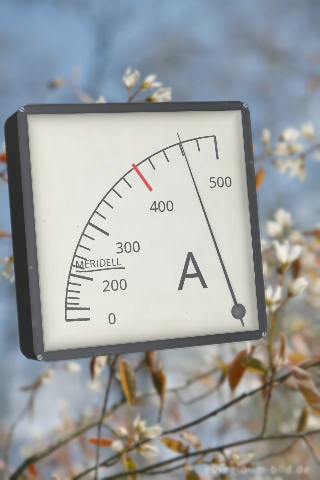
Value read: 460,A
